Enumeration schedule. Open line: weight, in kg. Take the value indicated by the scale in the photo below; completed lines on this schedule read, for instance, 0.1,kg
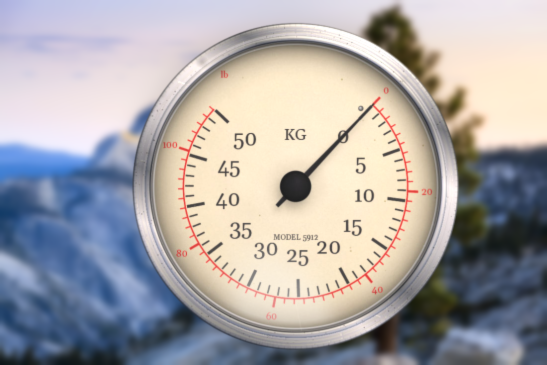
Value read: 0,kg
